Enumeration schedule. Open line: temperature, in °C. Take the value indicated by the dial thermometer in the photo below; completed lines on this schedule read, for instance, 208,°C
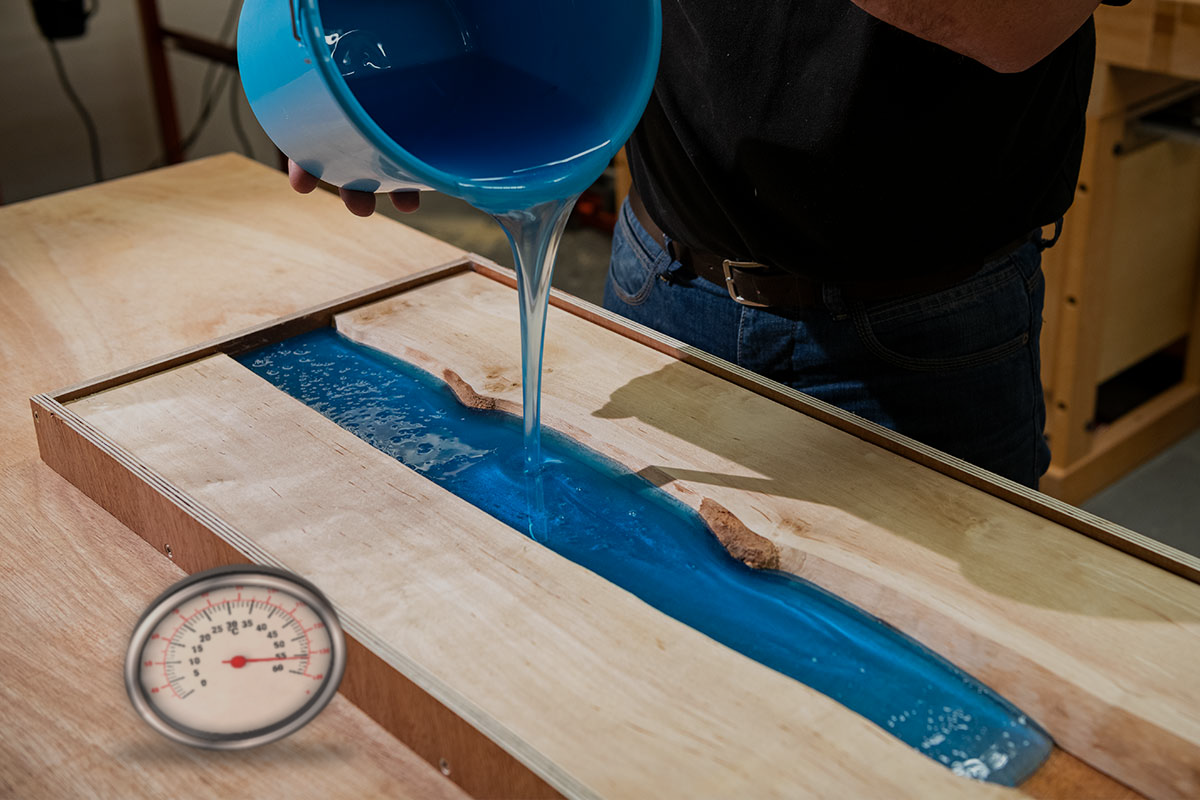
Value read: 55,°C
